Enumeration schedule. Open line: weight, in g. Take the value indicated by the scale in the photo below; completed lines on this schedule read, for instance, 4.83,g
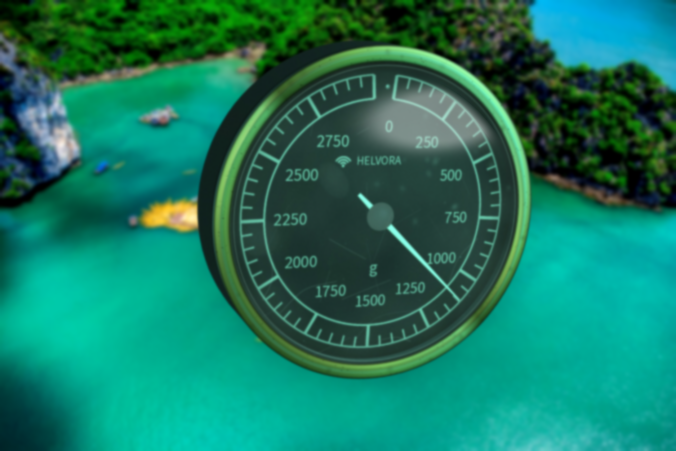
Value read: 1100,g
